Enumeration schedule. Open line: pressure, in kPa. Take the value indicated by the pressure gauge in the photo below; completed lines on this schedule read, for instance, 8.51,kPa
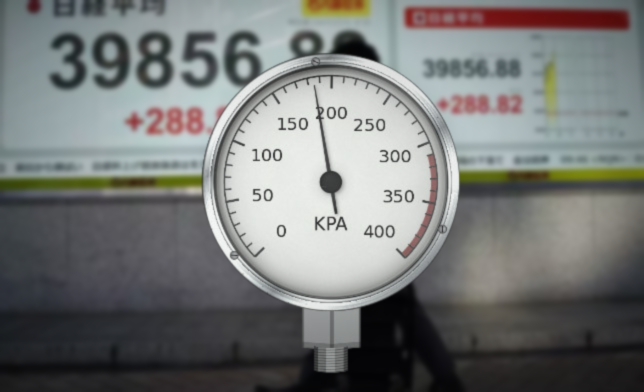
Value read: 185,kPa
